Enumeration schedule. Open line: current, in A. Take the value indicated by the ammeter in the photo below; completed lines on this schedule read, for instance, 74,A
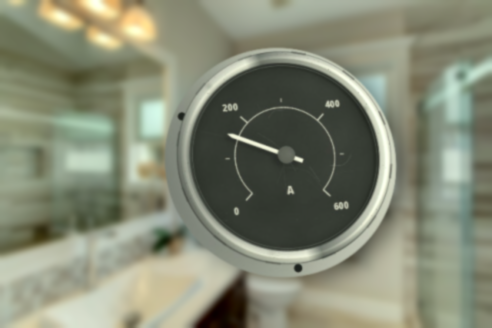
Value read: 150,A
